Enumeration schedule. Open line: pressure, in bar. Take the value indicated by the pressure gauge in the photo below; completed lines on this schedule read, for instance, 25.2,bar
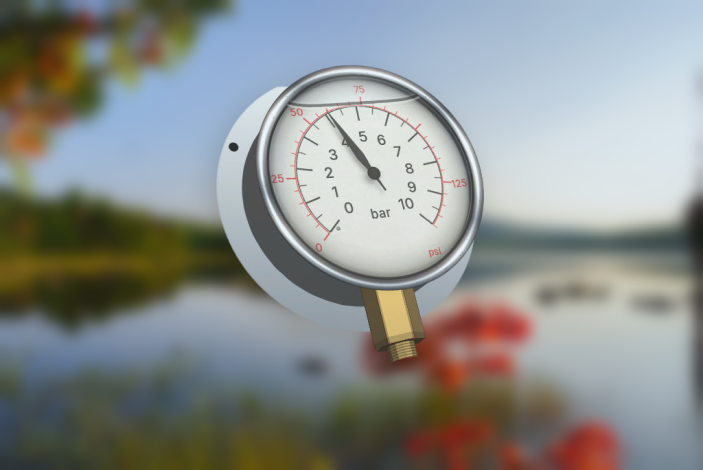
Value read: 4,bar
